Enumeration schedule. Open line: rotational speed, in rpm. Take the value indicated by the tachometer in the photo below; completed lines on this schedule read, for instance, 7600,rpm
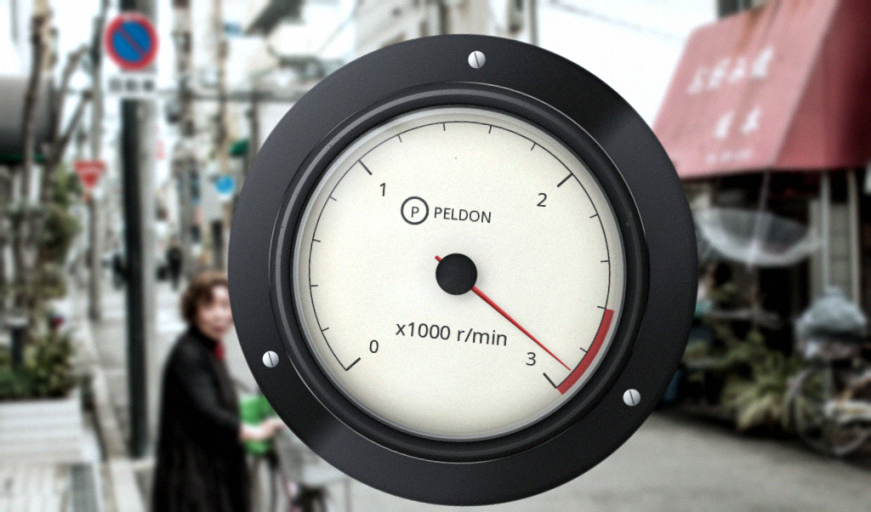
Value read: 2900,rpm
